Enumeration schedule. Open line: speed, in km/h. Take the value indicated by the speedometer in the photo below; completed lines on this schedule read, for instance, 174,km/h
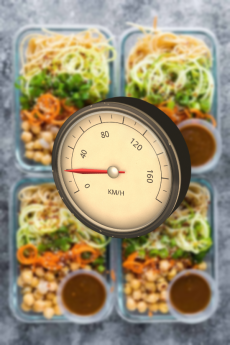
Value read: 20,km/h
